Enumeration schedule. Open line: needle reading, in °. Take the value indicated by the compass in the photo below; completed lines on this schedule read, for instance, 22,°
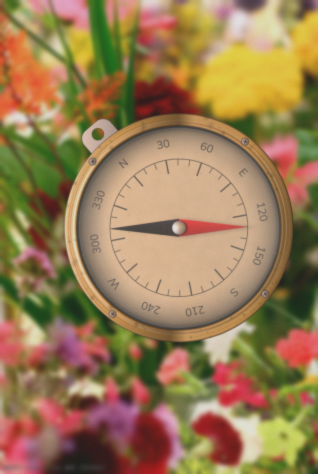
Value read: 130,°
